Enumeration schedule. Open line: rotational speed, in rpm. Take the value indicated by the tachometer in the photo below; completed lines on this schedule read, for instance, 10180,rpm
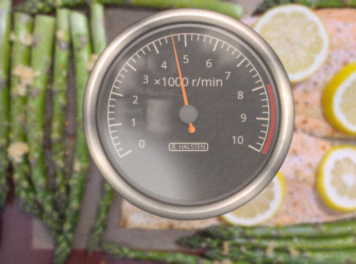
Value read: 4600,rpm
